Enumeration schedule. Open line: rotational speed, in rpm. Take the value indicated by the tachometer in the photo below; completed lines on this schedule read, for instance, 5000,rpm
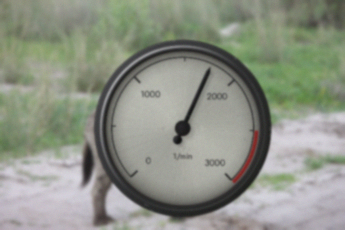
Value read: 1750,rpm
